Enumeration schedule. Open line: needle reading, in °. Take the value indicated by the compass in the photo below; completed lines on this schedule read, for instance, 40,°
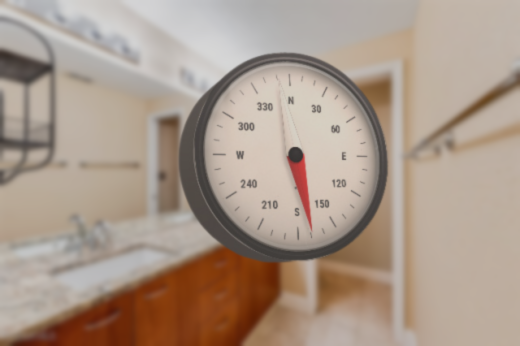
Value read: 170,°
